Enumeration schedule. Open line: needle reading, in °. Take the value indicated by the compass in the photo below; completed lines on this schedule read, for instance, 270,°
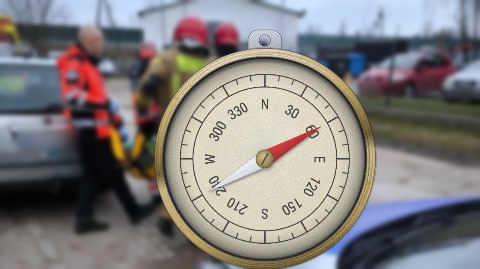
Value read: 60,°
